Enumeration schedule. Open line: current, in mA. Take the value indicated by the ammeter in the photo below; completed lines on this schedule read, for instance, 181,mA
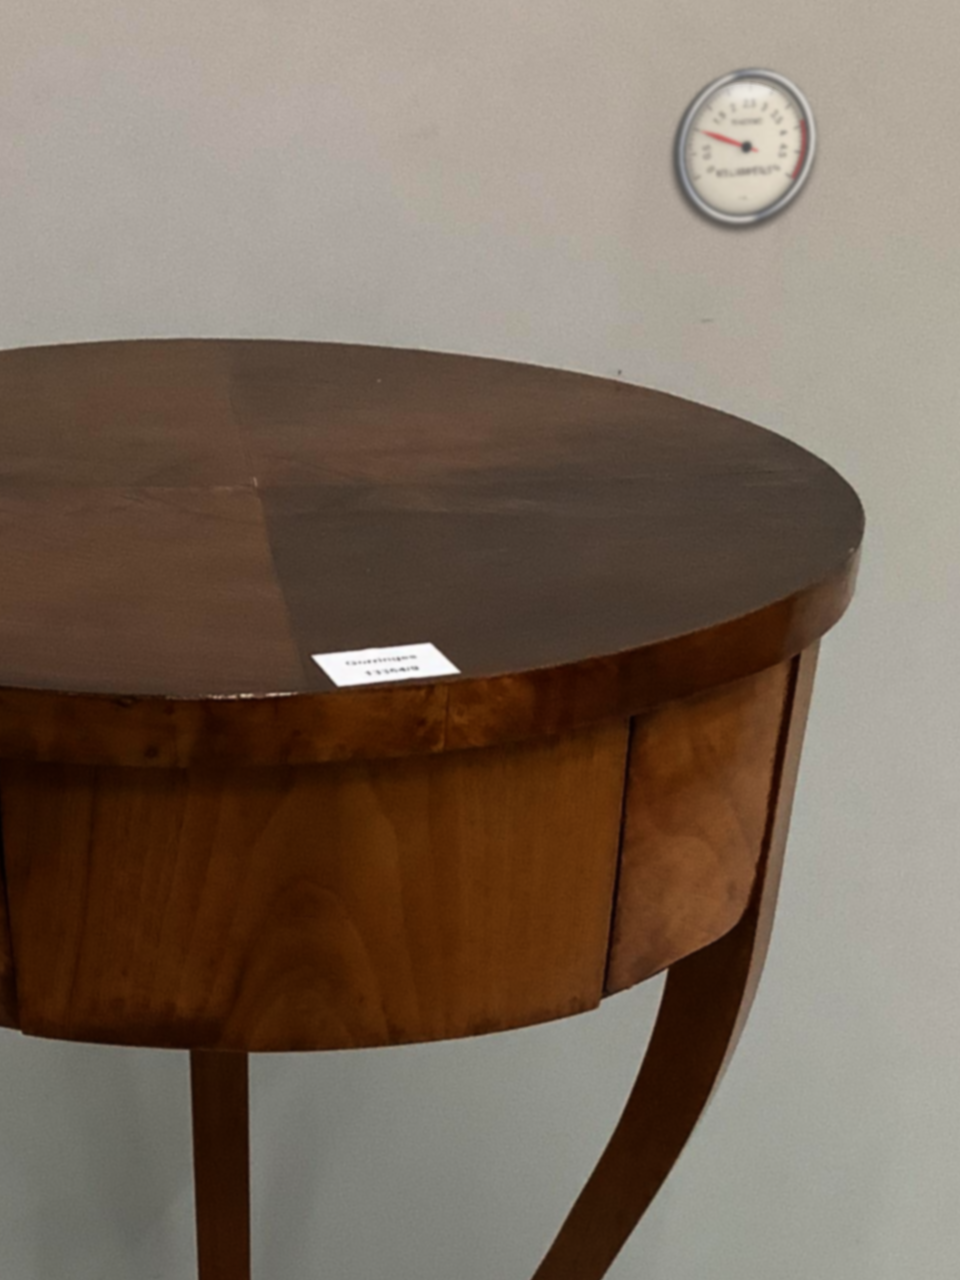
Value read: 1,mA
